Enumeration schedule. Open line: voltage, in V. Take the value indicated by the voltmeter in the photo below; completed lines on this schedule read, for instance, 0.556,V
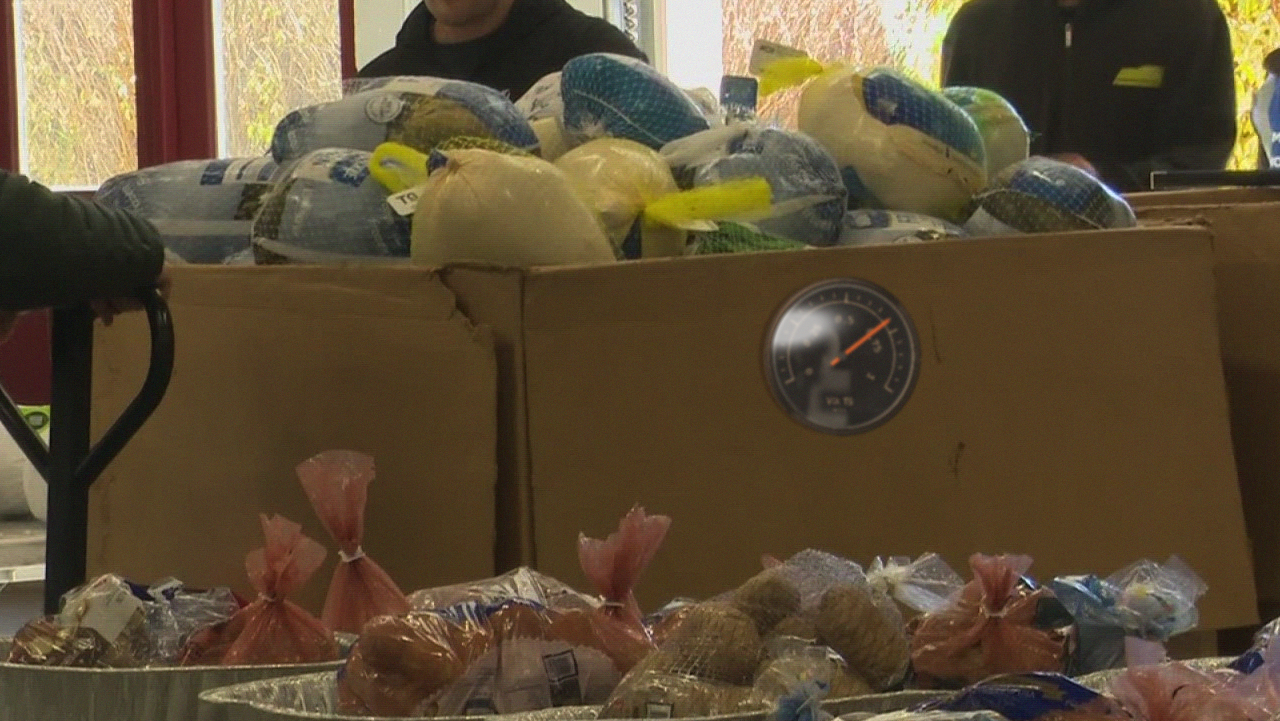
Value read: 0.7,V
